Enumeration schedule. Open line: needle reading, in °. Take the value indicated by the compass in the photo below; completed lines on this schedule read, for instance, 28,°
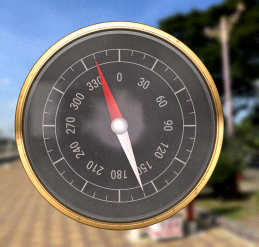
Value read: 340,°
